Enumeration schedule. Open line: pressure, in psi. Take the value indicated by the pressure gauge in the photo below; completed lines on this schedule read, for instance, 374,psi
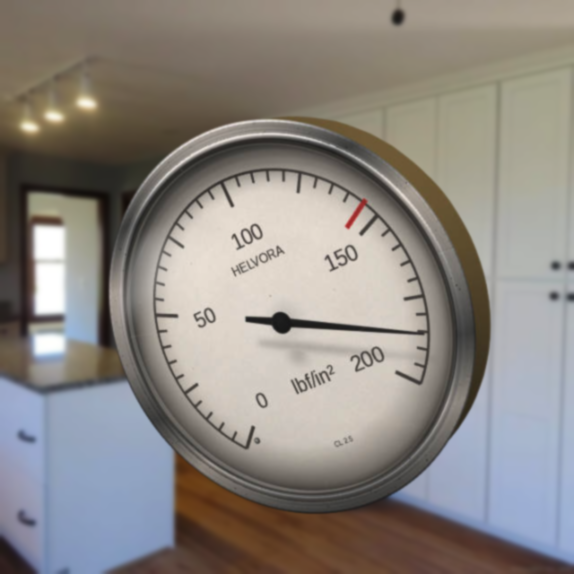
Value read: 185,psi
